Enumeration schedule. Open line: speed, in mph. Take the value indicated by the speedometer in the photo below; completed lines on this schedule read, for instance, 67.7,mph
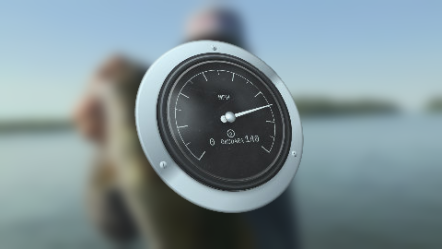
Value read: 110,mph
